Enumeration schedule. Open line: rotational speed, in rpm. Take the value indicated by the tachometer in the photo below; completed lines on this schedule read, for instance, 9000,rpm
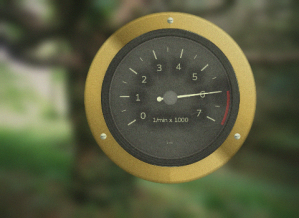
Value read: 6000,rpm
